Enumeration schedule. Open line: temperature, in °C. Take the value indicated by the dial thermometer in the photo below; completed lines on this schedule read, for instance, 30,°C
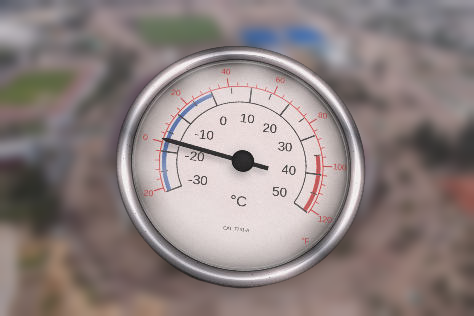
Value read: -17.5,°C
